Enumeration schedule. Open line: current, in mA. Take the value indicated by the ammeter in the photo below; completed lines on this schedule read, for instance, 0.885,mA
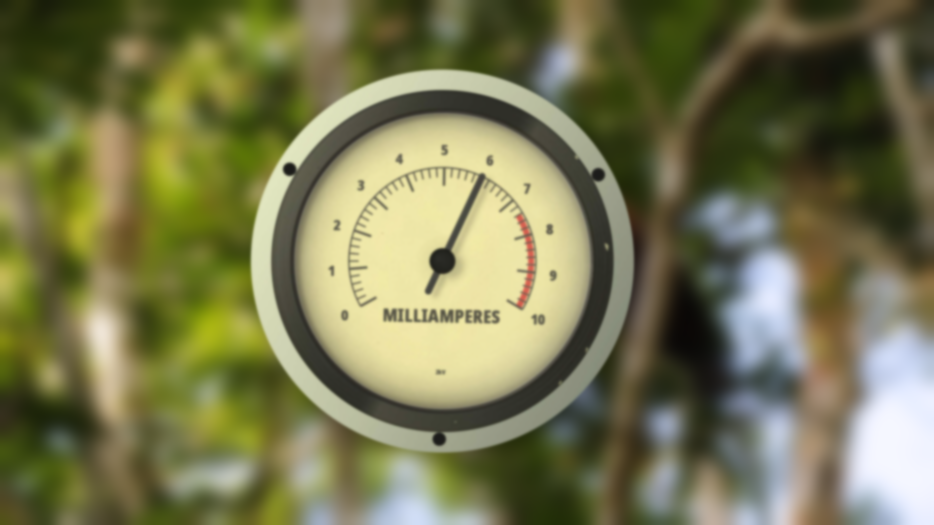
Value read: 6,mA
